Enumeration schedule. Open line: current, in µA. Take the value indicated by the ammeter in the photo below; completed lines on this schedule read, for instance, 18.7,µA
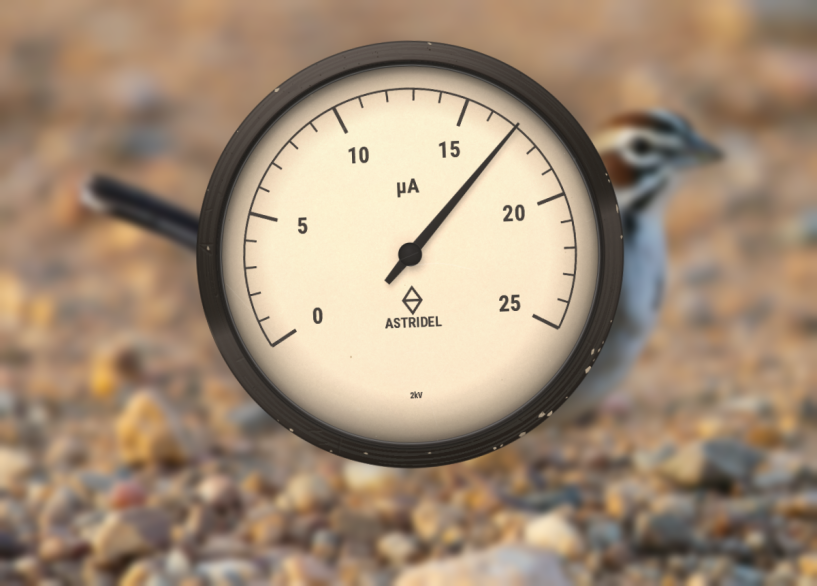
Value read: 17,µA
